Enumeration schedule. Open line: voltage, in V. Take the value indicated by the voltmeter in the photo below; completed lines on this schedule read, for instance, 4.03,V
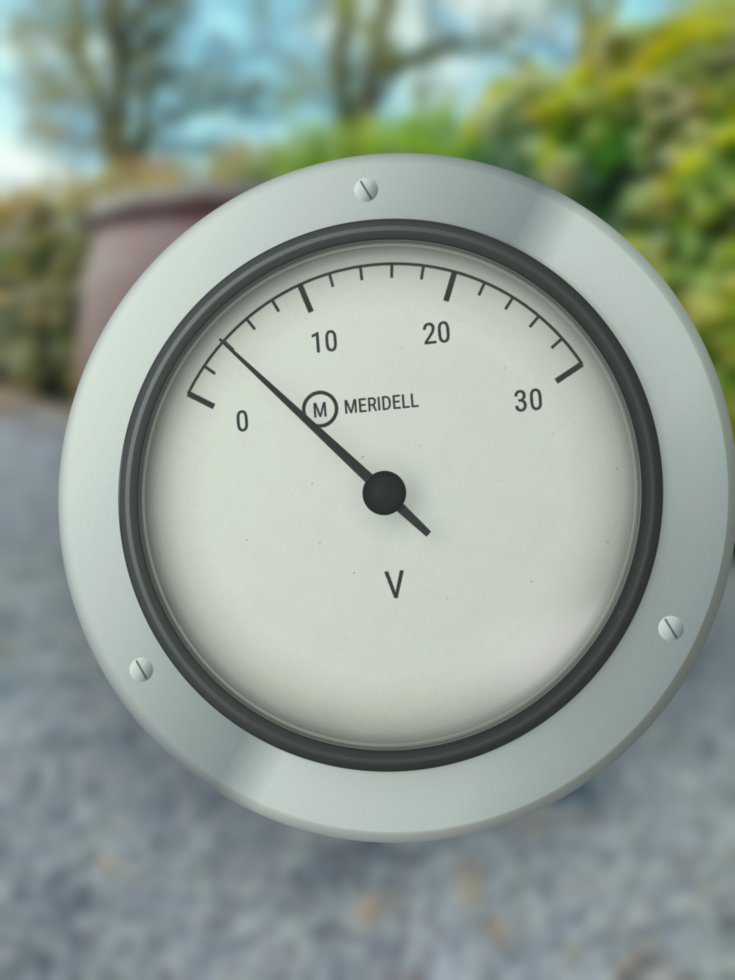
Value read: 4,V
